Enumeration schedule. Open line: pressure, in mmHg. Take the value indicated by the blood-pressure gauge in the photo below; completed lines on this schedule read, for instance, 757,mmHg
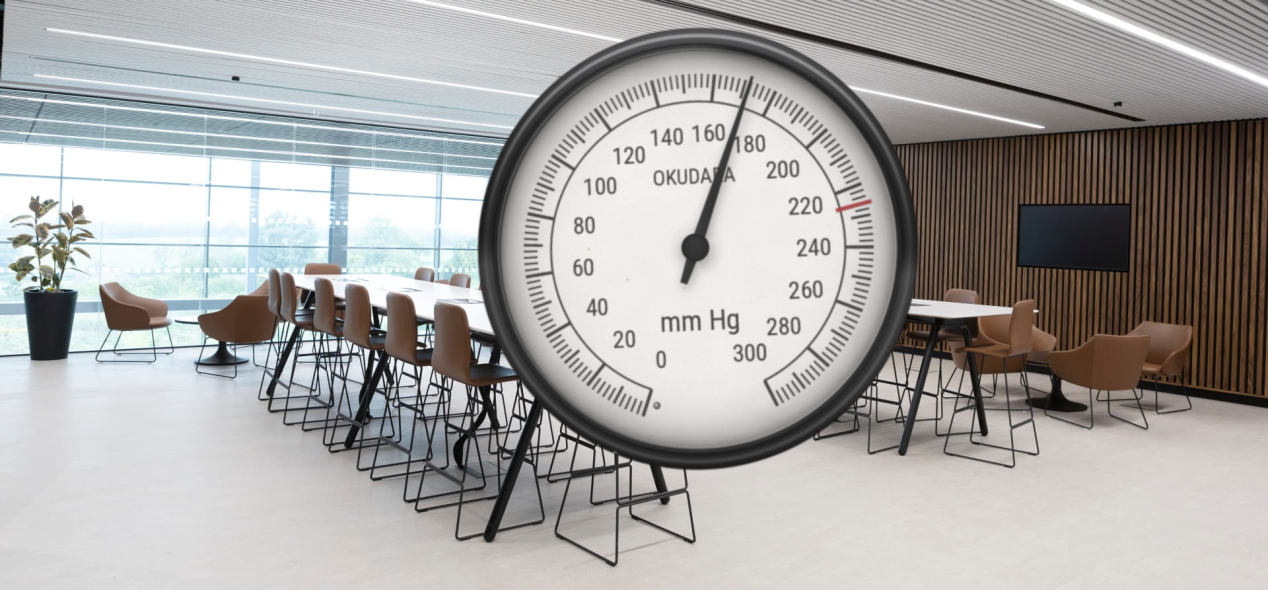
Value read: 172,mmHg
